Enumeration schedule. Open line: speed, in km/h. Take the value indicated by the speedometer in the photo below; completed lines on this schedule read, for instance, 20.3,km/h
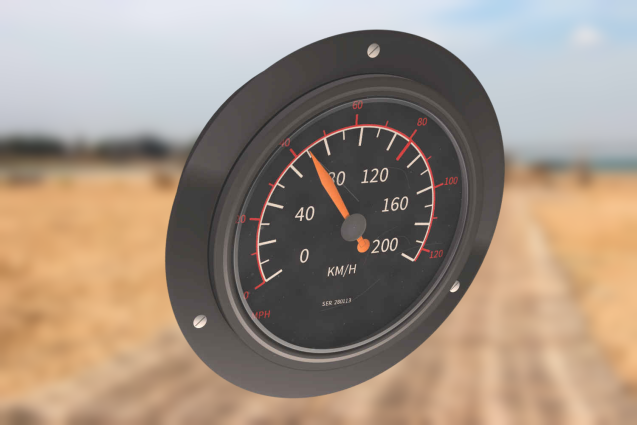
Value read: 70,km/h
